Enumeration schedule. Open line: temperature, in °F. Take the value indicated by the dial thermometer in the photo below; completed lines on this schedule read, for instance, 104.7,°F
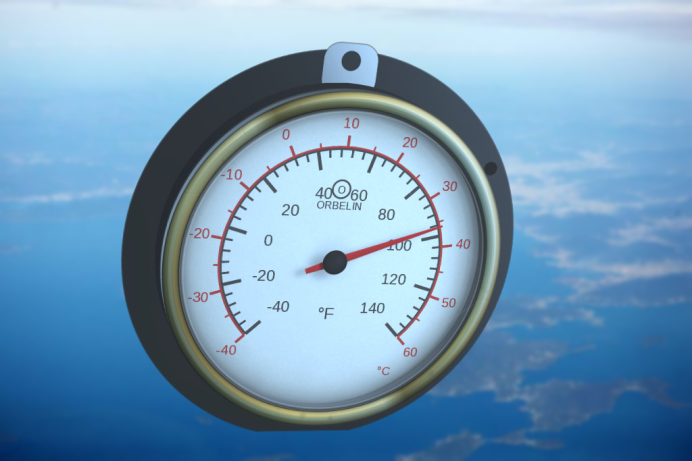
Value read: 96,°F
